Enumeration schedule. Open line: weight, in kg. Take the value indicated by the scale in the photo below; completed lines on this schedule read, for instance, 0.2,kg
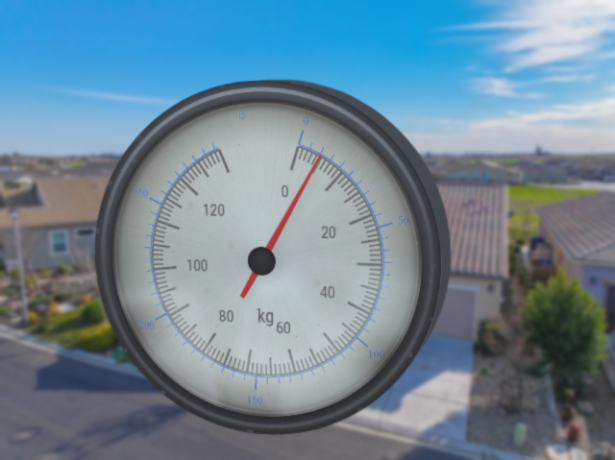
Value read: 5,kg
